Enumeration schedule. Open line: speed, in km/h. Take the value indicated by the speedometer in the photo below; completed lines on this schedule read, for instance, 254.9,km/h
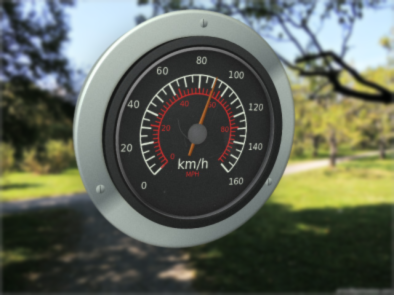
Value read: 90,km/h
